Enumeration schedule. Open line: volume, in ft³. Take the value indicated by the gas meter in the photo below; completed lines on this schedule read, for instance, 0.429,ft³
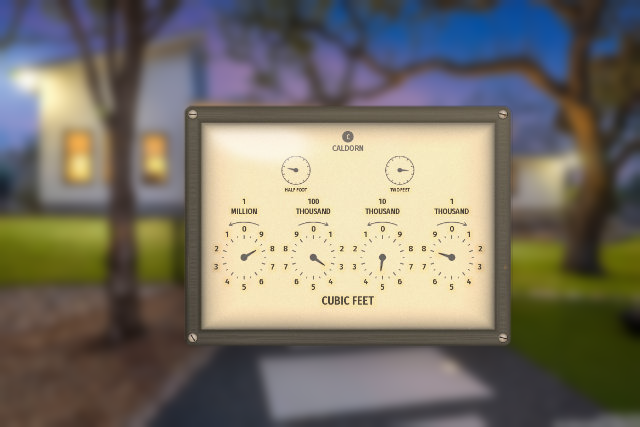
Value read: 834800,ft³
